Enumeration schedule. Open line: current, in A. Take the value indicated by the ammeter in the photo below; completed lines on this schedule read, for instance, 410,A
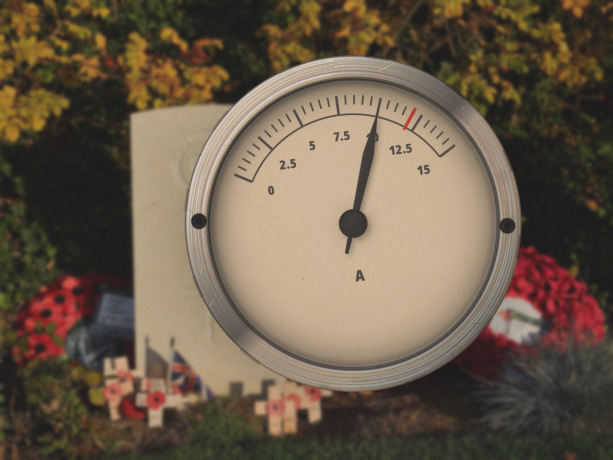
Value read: 10,A
